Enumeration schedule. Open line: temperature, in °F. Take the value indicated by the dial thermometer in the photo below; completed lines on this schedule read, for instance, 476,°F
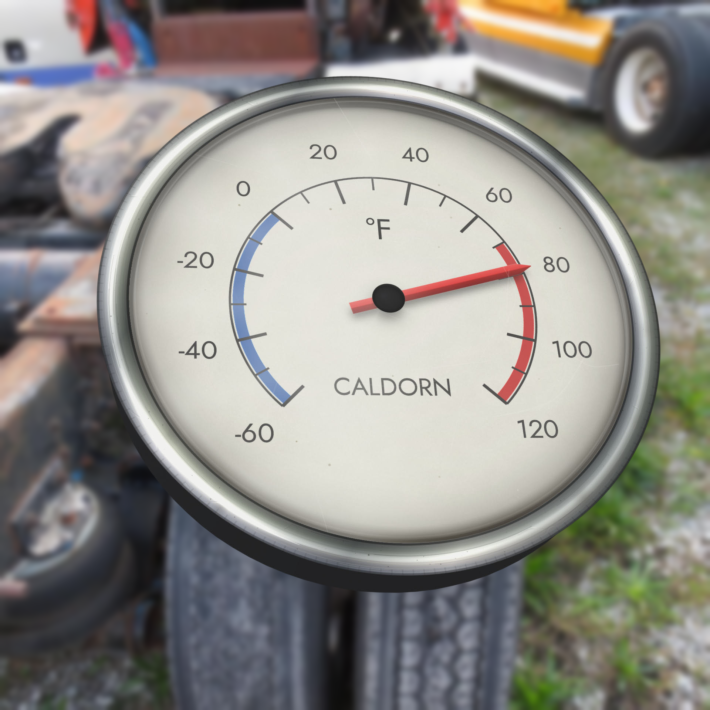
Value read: 80,°F
